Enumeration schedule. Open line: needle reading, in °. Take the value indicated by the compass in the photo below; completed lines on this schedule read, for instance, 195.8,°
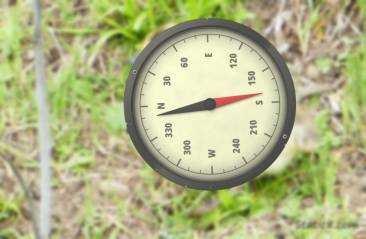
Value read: 170,°
